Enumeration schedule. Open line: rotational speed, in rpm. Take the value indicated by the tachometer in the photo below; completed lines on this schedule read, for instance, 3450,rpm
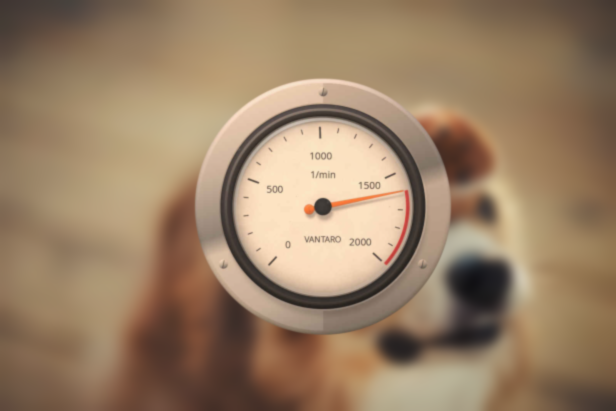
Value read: 1600,rpm
